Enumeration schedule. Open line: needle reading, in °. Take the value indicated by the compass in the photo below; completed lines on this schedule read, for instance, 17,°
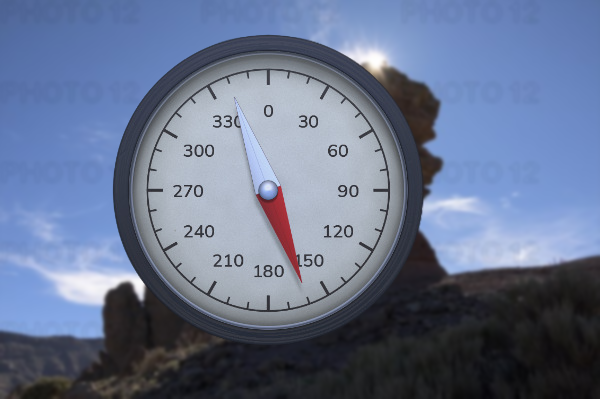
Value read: 160,°
